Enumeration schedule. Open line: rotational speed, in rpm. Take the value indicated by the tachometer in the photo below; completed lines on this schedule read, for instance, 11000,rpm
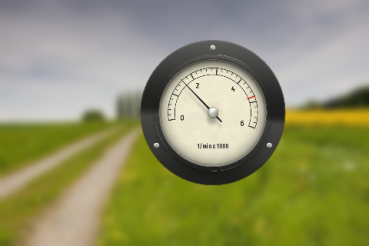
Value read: 1600,rpm
